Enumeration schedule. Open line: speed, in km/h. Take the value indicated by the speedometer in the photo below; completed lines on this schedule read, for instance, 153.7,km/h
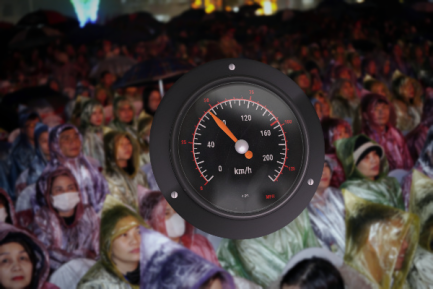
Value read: 75,km/h
